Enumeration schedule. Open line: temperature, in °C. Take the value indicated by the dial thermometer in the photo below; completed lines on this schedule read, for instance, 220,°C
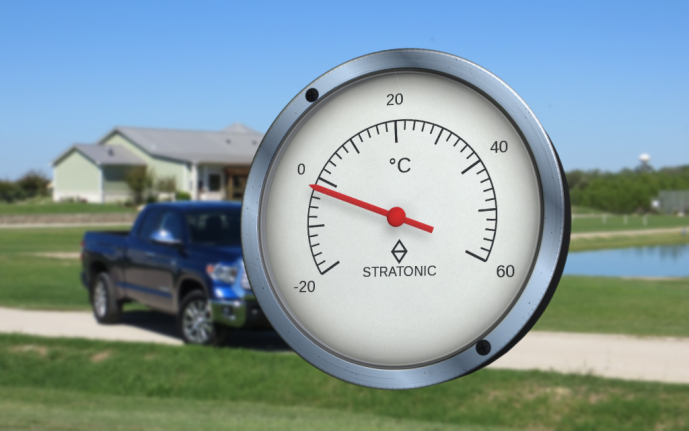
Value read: -2,°C
